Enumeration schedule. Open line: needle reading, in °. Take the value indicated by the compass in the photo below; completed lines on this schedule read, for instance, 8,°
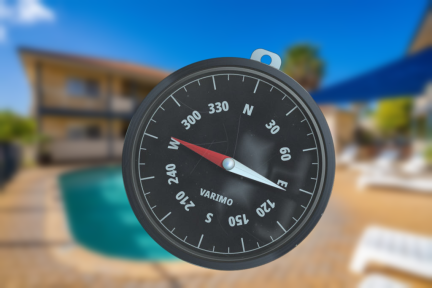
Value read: 275,°
